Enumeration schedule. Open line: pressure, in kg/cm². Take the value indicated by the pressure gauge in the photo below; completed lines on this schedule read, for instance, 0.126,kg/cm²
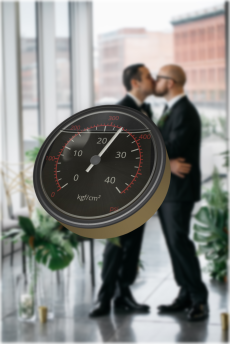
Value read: 24,kg/cm²
